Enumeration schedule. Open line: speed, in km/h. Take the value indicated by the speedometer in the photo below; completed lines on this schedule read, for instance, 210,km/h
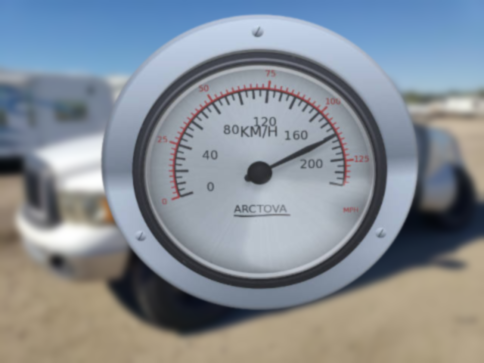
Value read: 180,km/h
